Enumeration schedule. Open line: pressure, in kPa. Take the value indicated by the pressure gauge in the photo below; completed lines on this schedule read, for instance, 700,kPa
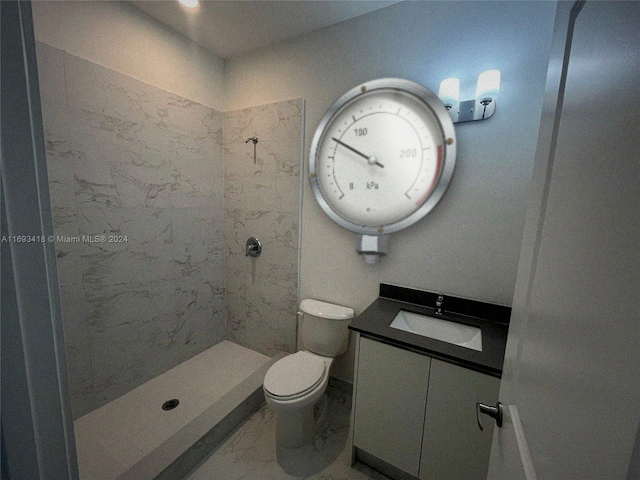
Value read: 70,kPa
